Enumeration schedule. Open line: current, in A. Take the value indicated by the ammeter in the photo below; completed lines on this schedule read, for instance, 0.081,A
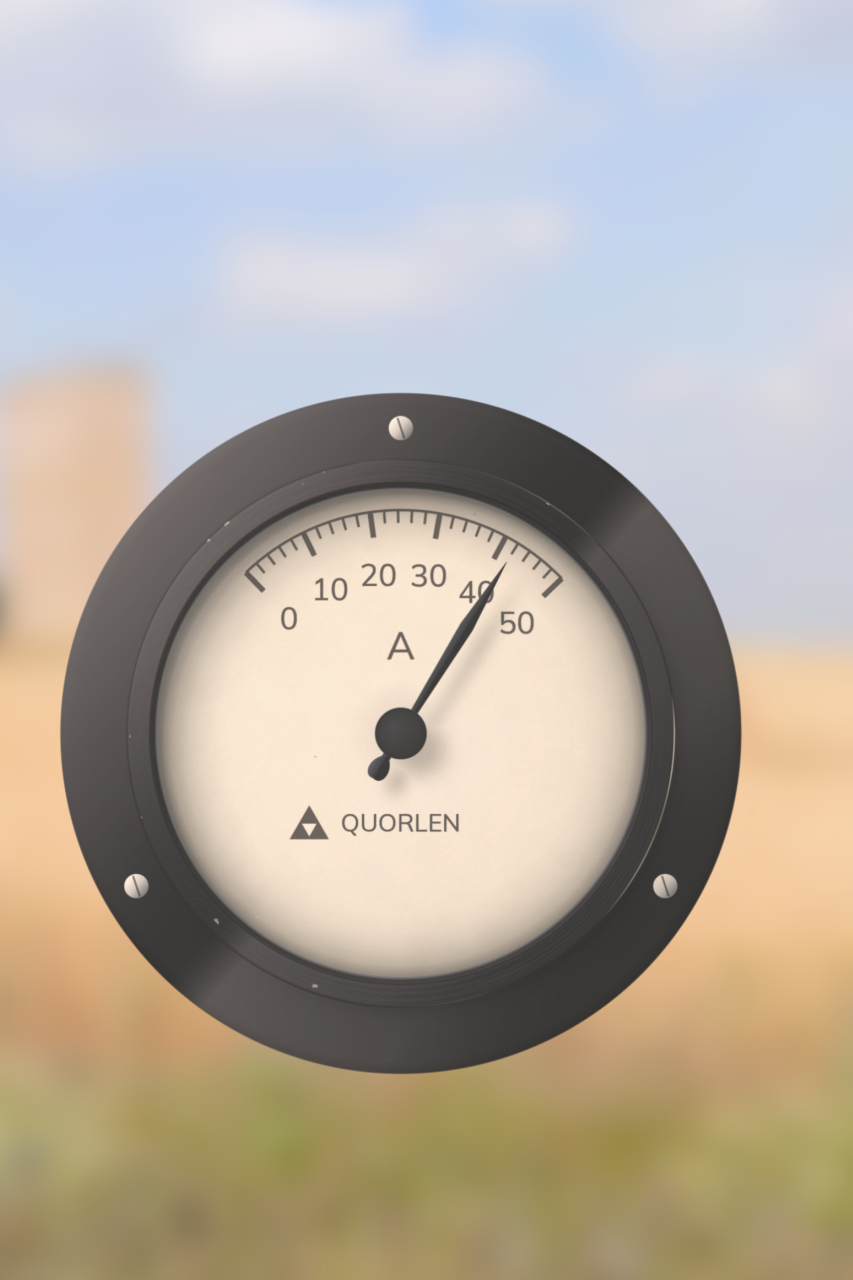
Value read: 42,A
